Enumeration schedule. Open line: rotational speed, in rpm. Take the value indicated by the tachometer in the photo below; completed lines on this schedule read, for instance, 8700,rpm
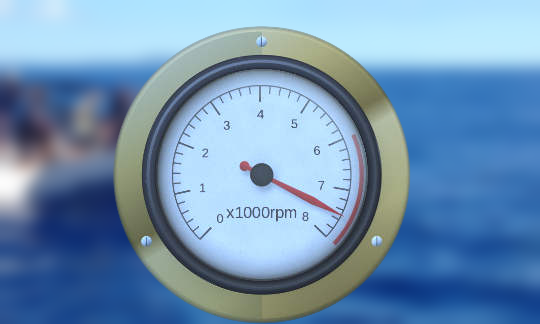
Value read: 7500,rpm
